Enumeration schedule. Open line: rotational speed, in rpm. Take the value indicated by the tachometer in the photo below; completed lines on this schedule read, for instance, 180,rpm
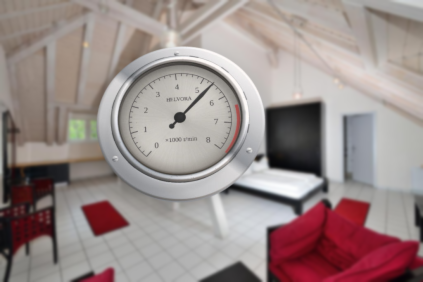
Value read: 5400,rpm
